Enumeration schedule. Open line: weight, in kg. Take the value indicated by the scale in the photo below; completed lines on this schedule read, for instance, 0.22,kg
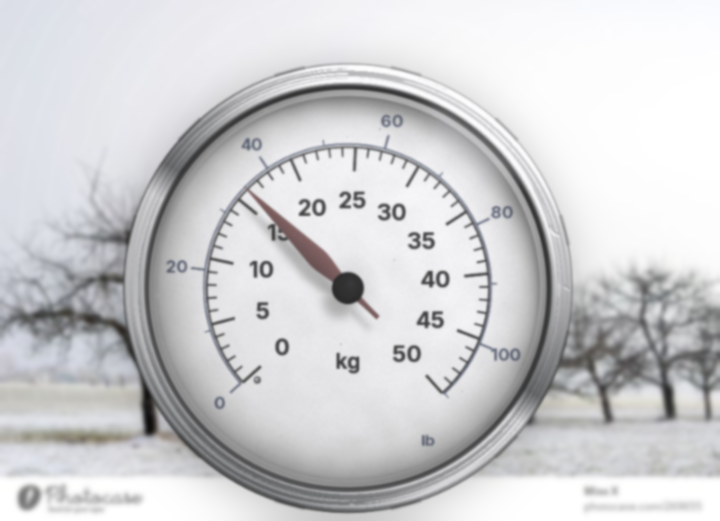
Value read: 16,kg
